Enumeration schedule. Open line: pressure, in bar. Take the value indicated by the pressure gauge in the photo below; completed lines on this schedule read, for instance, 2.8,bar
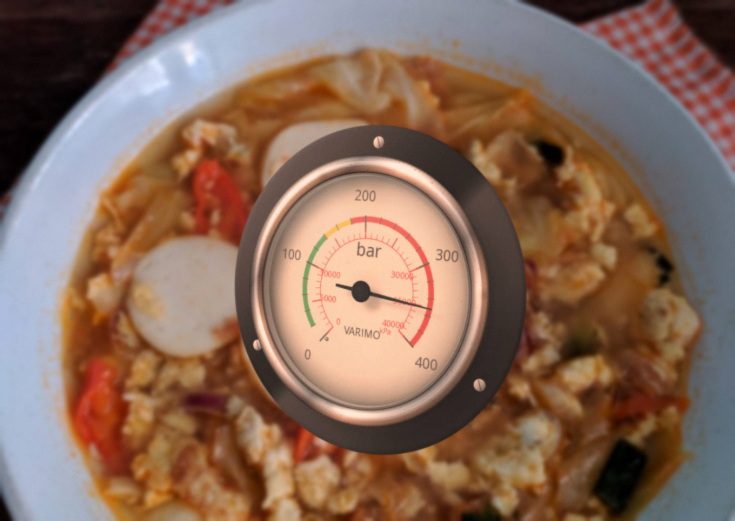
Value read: 350,bar
